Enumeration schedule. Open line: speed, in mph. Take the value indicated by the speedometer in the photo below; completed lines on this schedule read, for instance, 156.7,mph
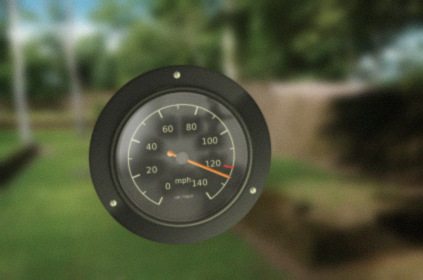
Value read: 125,mph
